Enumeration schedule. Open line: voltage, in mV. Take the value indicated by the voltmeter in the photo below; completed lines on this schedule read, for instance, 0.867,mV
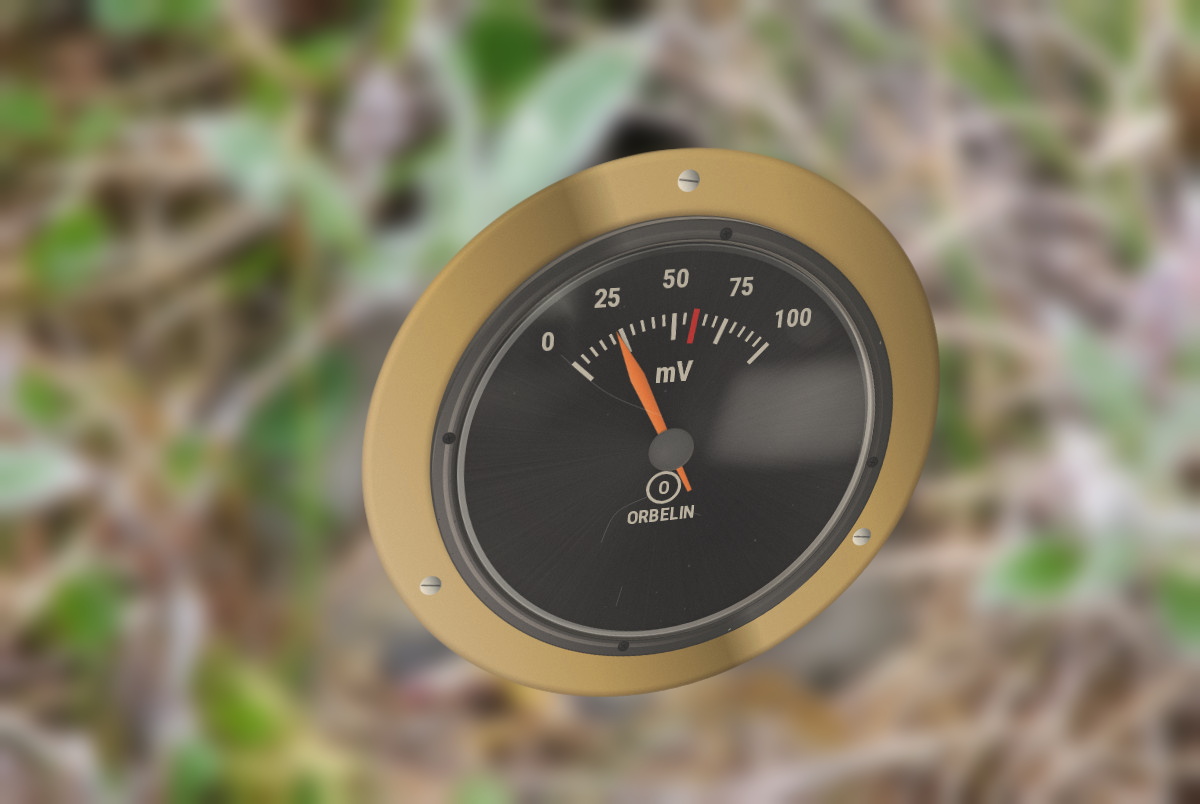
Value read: 22.5,mV
